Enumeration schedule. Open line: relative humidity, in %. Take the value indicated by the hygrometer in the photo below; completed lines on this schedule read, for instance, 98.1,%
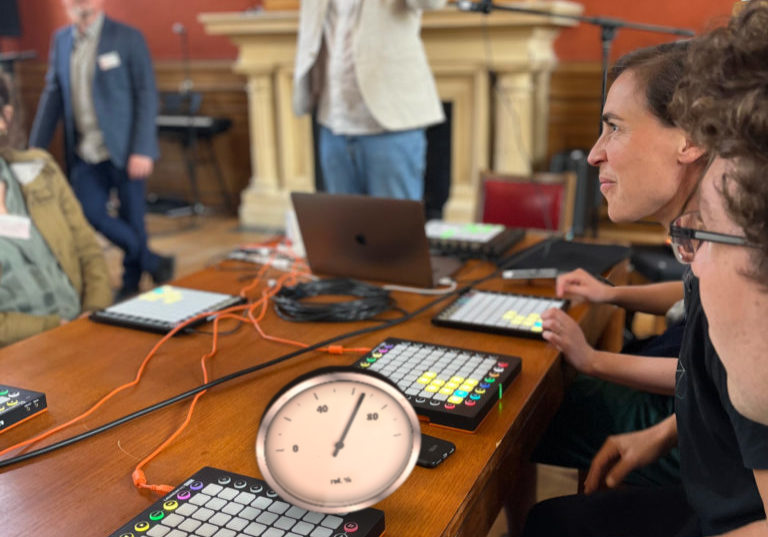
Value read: 65,%
